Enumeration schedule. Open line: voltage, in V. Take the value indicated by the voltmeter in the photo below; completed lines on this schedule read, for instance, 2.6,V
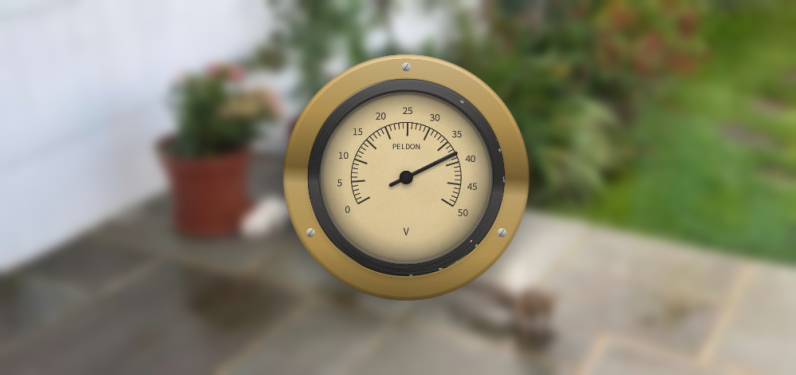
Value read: 38,V
